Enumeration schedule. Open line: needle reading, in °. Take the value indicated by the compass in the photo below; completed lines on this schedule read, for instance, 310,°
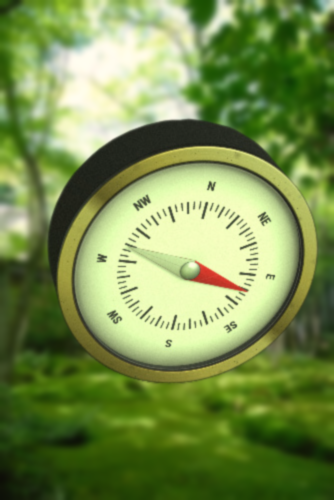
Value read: 105,°
